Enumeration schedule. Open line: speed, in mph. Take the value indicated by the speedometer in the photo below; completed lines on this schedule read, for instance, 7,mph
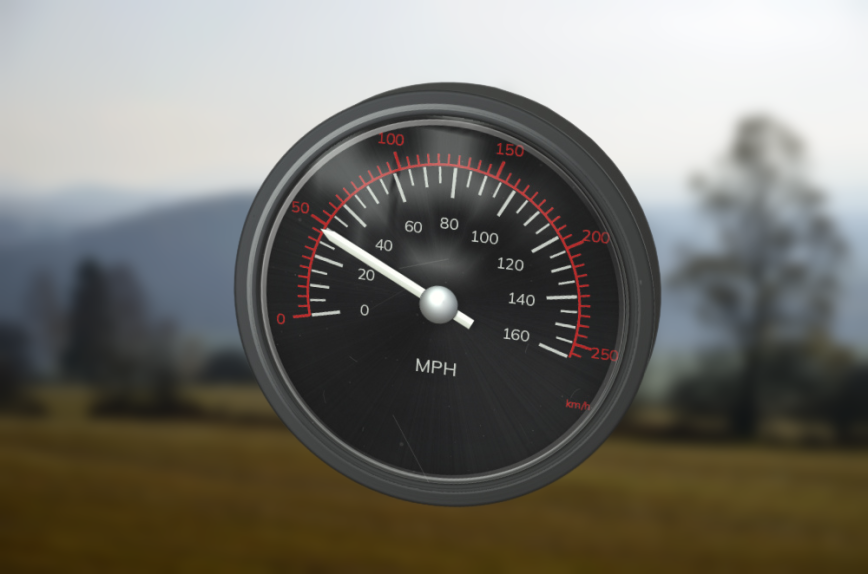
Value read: 30,mph
